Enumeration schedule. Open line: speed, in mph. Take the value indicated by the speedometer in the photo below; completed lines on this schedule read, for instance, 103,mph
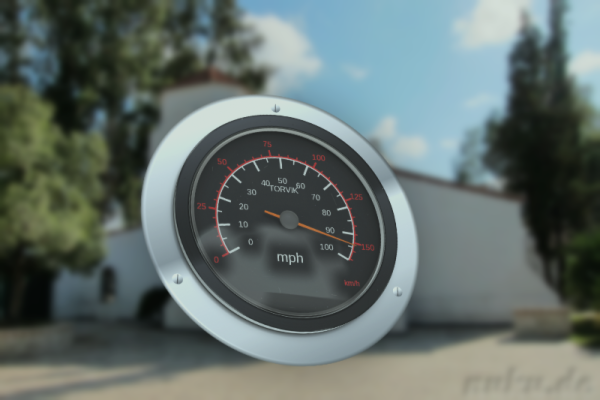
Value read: 95,mph
